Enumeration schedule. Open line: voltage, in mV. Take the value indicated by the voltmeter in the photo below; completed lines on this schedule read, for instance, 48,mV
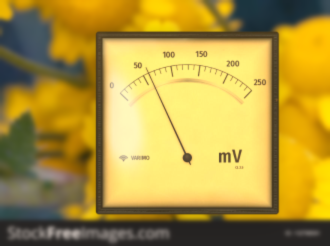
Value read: 60,mV
